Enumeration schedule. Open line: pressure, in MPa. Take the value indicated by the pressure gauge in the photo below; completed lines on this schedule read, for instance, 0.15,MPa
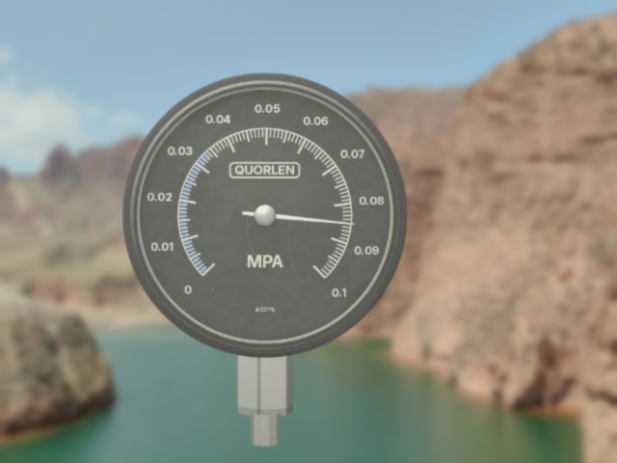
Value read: 0.085,MPa
